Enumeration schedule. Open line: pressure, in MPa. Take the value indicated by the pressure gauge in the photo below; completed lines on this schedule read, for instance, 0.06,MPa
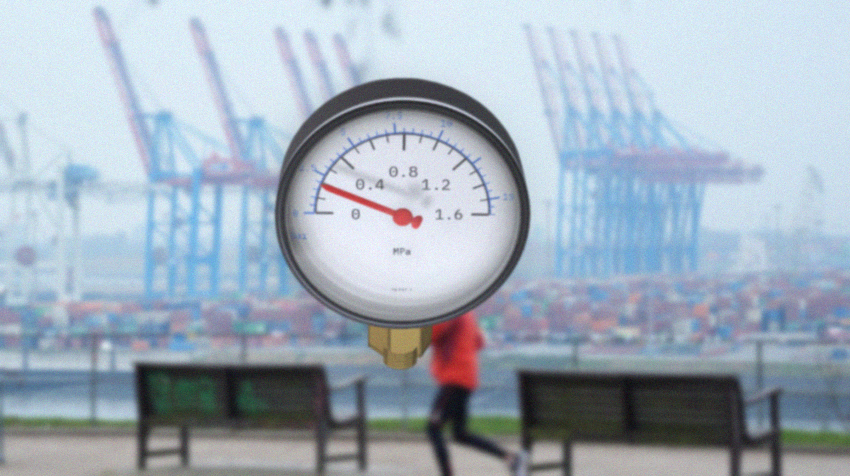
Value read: 0.2,MPa
